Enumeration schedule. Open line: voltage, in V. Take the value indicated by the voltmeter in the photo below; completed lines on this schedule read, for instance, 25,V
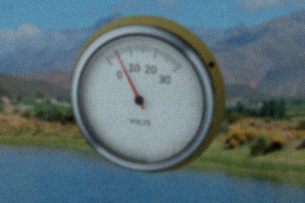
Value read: 5,V
